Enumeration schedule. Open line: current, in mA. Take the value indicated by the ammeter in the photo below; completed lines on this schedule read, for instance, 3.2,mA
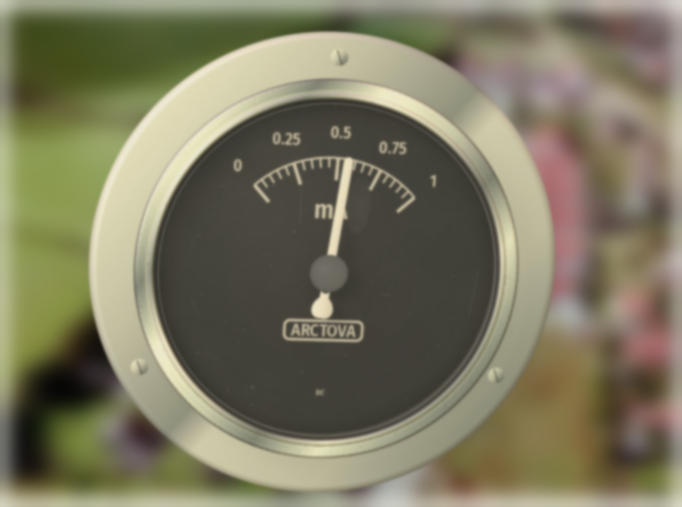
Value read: 0.55,mA
